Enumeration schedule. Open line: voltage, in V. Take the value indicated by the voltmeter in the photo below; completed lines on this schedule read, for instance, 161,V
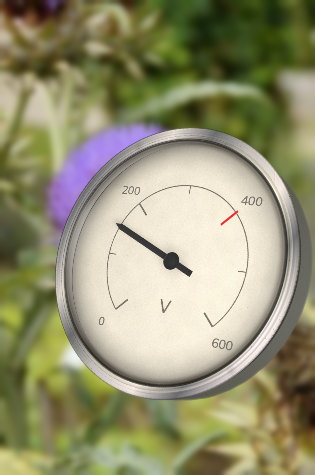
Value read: 150,V
